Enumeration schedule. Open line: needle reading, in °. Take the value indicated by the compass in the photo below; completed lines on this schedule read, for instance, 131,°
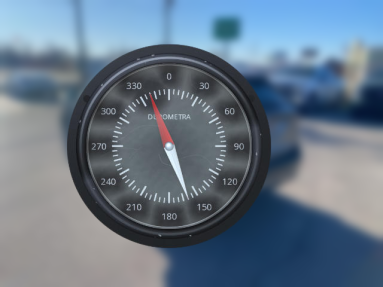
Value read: 340,°
